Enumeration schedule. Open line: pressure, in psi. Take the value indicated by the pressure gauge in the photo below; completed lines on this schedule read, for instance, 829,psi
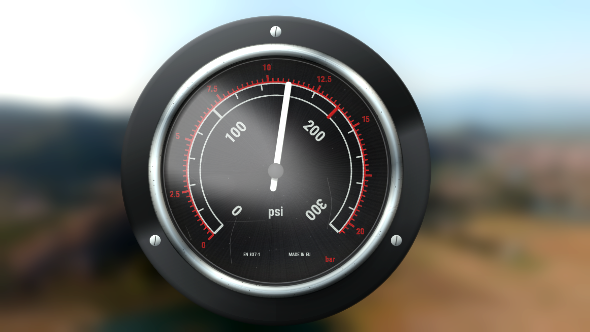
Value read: 160,psi
